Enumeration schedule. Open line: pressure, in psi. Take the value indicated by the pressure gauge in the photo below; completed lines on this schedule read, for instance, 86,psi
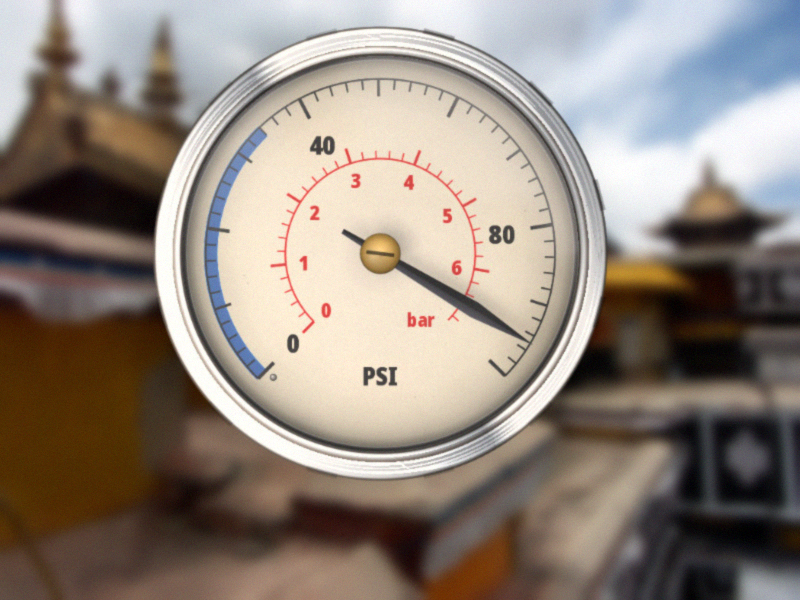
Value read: 95,psi
